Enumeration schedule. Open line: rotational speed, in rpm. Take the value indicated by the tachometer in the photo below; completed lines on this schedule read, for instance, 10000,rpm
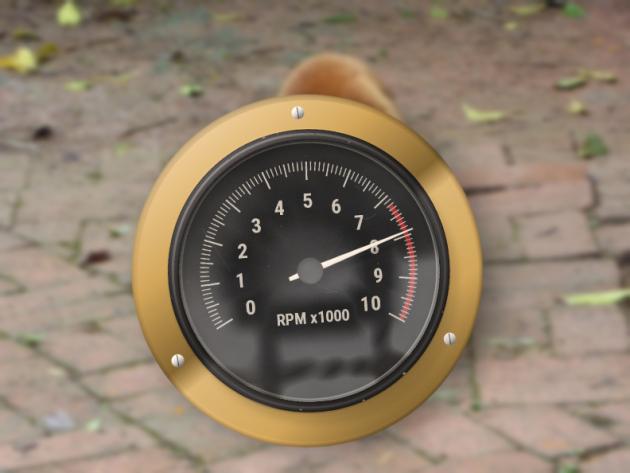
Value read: 7900,rpm
